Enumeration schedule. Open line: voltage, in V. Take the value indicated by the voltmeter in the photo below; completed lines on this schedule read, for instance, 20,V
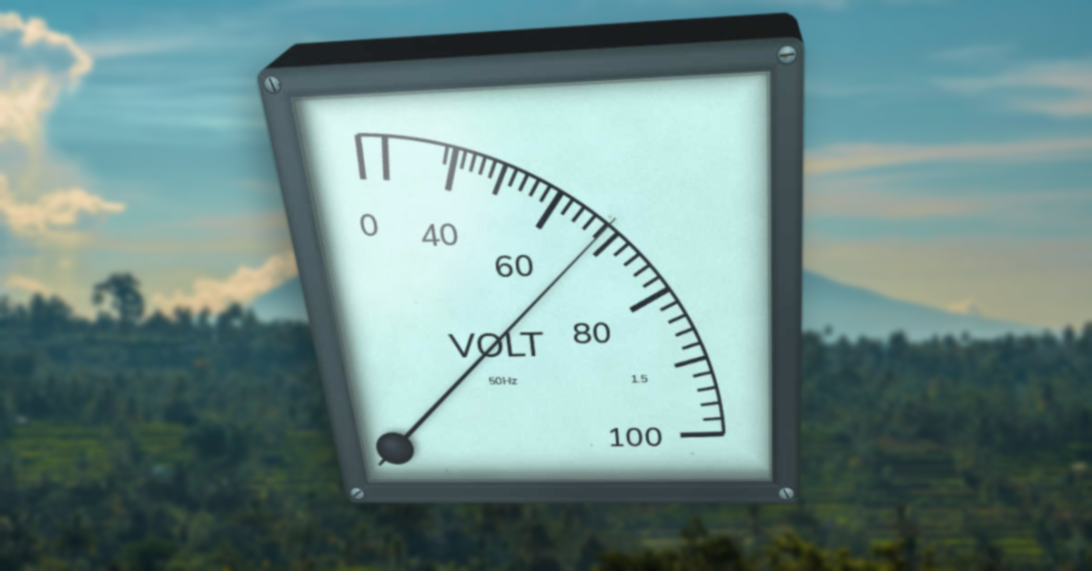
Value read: 68,V
